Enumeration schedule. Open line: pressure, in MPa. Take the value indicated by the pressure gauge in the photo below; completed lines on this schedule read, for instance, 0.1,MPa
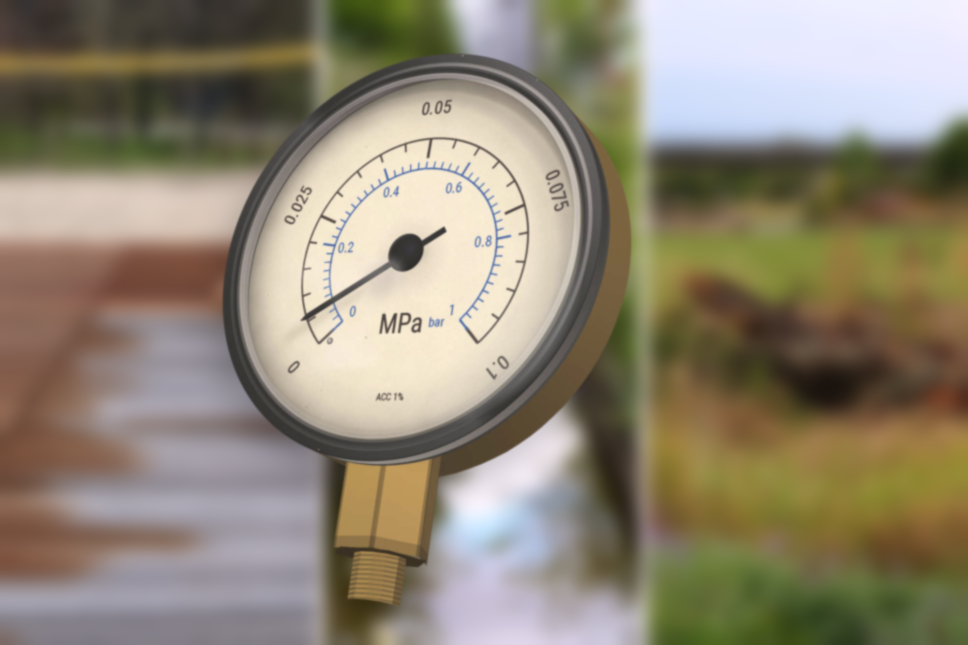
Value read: 0.005,MPa
